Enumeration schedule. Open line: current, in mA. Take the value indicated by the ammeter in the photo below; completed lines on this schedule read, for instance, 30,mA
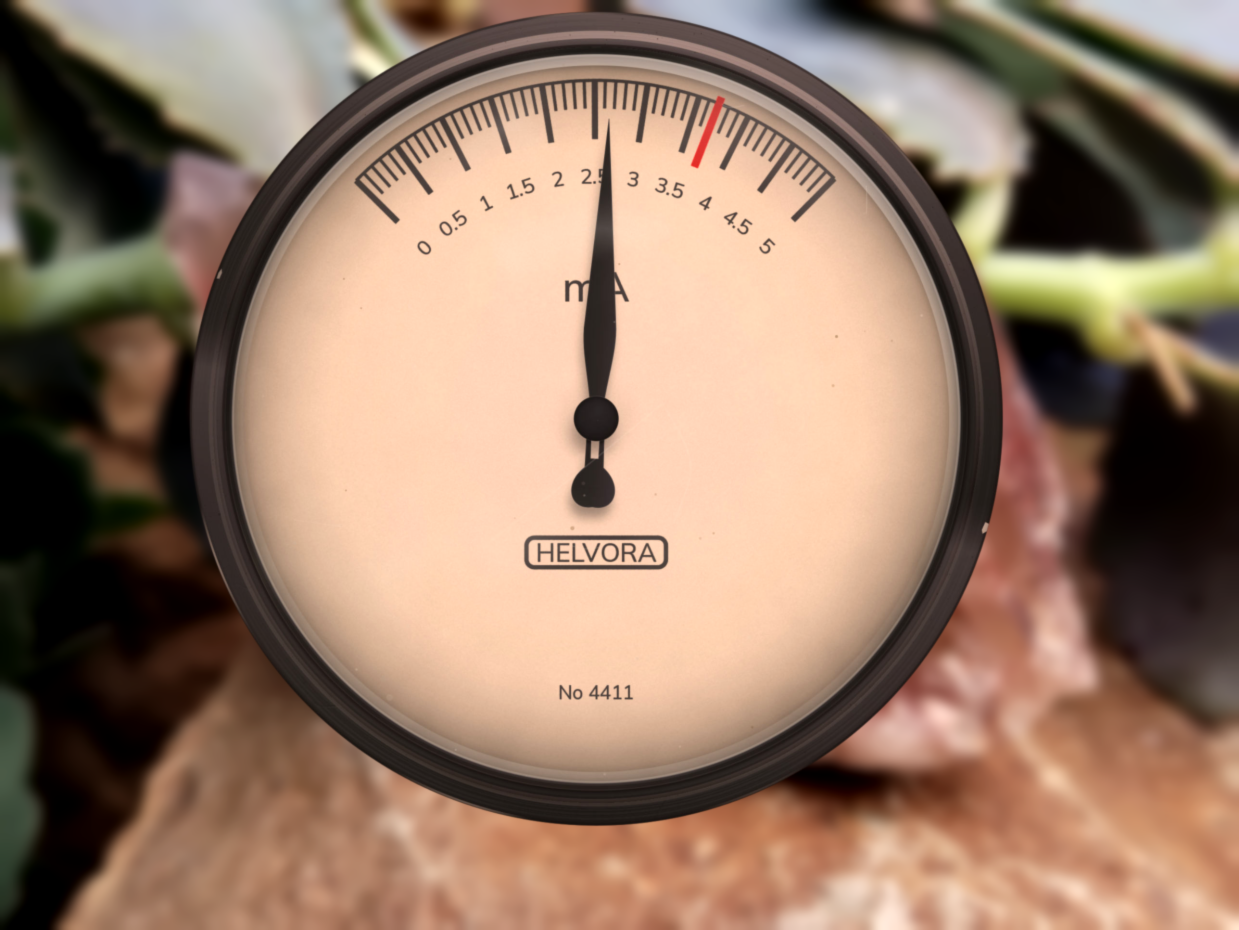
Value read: 2.65,mA
